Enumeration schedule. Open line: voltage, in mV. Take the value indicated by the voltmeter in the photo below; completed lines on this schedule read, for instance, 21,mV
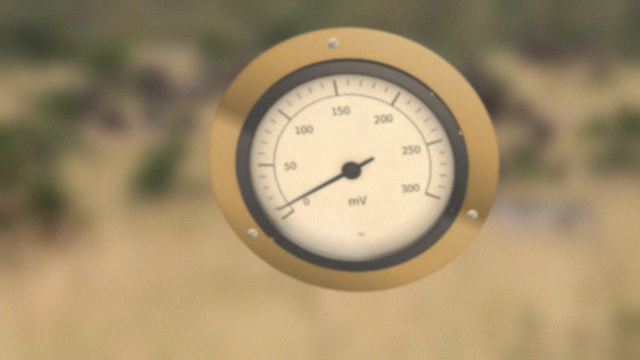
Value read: 10,mV
